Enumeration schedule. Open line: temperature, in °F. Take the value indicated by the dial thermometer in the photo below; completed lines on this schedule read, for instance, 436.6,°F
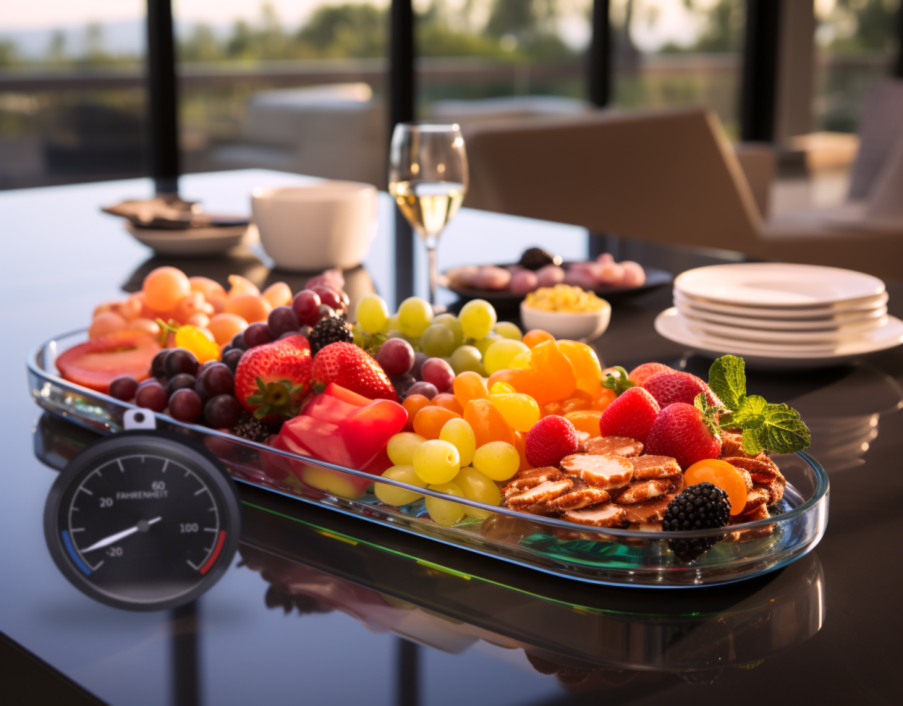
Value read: -10,°F
